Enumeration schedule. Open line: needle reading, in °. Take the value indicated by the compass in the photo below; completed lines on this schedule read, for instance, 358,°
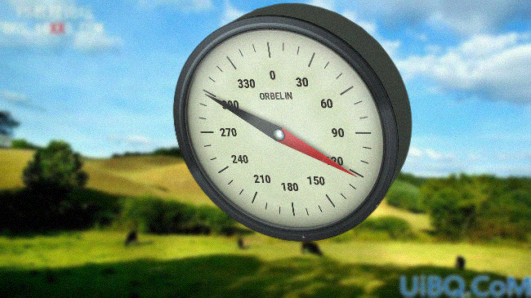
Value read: 120,°
